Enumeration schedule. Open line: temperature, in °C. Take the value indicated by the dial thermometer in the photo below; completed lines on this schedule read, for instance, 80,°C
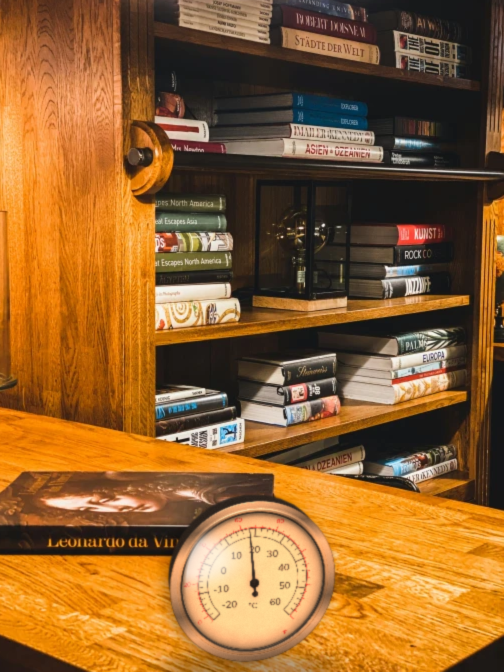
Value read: 18,°C
